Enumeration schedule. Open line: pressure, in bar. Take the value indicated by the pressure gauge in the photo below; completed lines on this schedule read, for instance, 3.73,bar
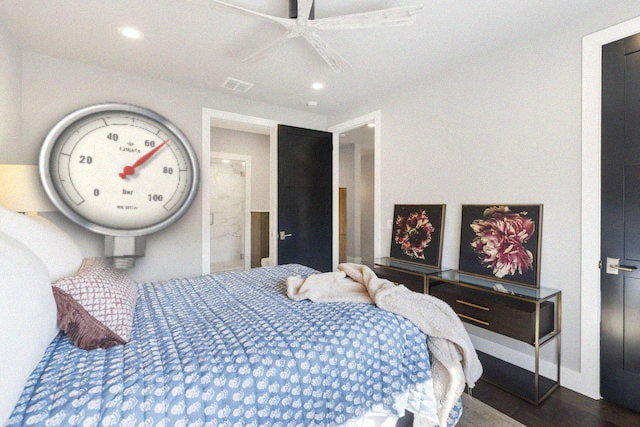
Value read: 65,bar
